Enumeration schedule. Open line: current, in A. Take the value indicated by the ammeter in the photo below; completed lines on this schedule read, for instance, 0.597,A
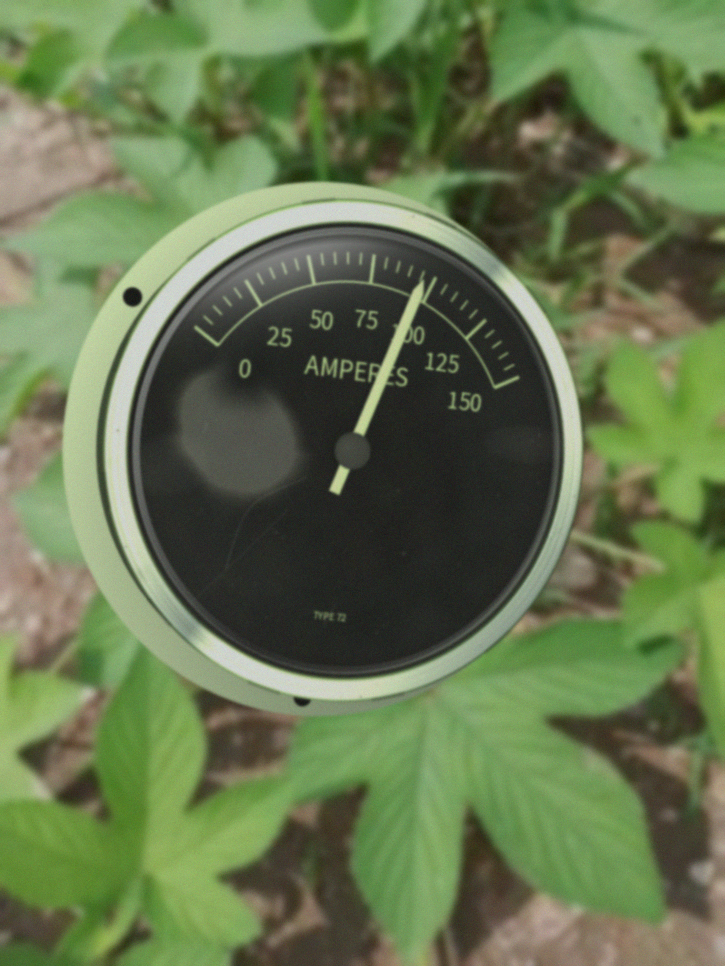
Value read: 95,A
